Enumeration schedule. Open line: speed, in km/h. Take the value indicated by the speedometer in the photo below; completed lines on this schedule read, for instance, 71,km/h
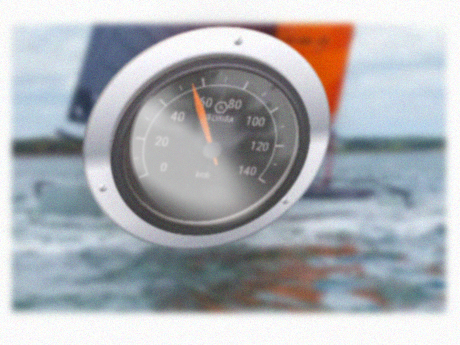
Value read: 55,km/h
